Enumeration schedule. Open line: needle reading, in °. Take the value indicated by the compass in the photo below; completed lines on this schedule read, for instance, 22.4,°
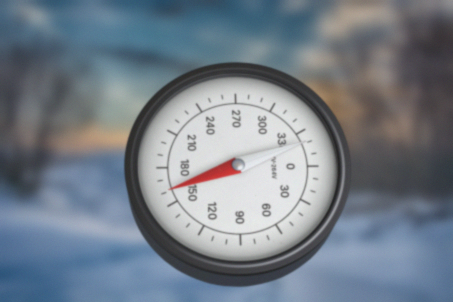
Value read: 160,°
